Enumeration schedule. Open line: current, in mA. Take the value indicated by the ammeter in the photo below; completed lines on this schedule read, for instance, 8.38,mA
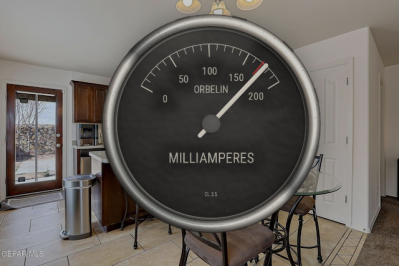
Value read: 175,mA
